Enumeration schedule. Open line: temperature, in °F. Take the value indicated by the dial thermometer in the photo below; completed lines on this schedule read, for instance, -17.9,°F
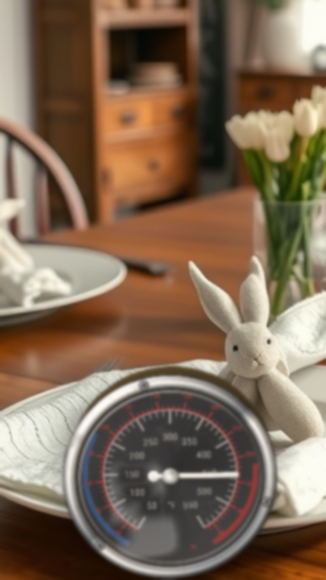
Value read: 450,°F
